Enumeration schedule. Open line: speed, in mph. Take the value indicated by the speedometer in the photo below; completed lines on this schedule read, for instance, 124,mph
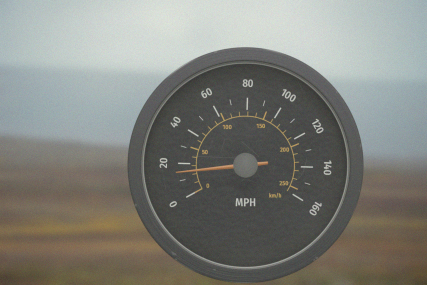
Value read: 15,mph
